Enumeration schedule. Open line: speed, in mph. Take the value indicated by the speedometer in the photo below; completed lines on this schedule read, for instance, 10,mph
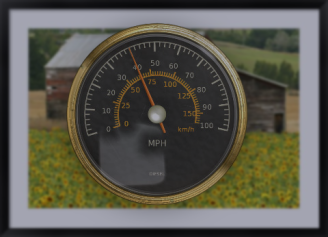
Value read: 40,mph
